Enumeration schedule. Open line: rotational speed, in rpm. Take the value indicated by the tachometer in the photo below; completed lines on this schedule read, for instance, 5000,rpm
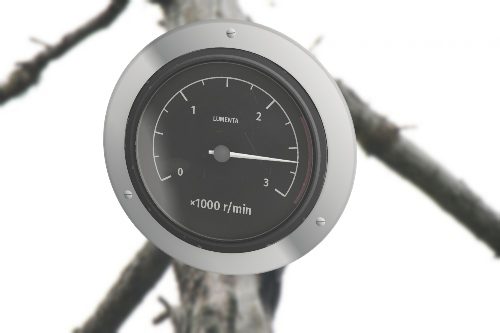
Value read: 2625,rpm
